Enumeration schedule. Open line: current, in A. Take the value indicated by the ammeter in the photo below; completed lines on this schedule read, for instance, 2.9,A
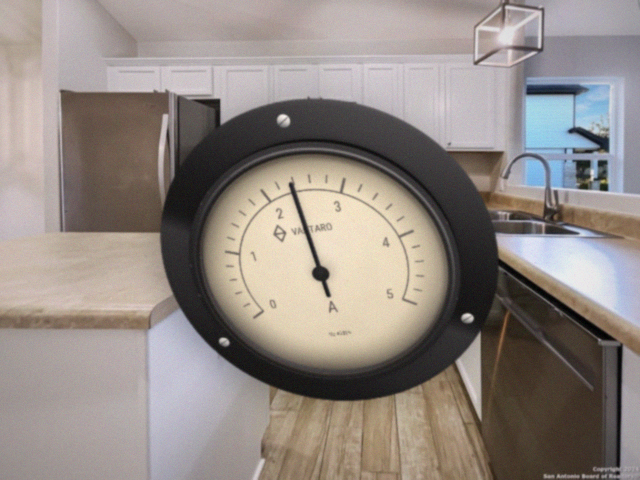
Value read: 2.4,A
